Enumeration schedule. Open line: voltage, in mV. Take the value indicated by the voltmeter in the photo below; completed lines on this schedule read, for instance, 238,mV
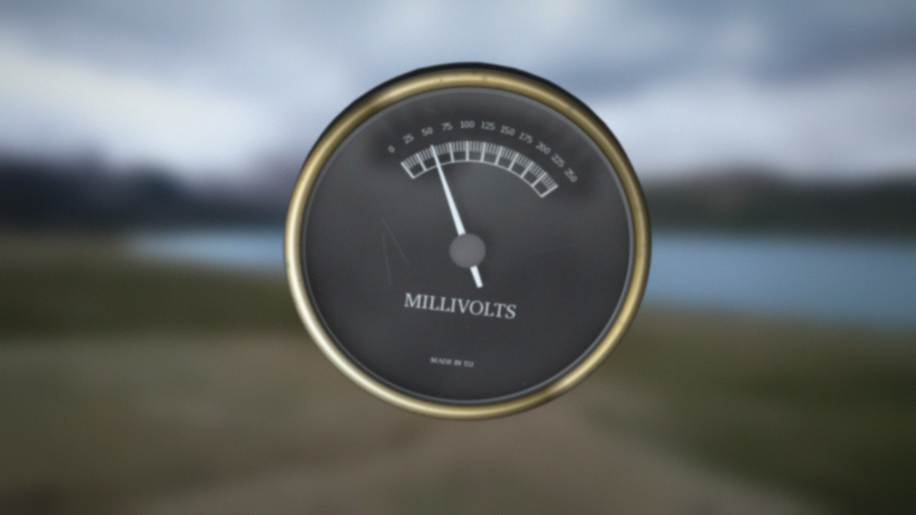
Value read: 50,mV
